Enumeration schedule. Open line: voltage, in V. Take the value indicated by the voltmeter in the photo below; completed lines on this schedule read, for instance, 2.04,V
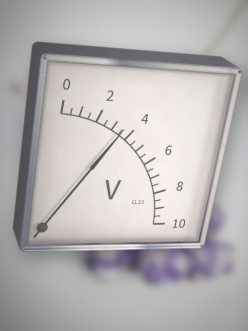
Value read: 3.5,V
